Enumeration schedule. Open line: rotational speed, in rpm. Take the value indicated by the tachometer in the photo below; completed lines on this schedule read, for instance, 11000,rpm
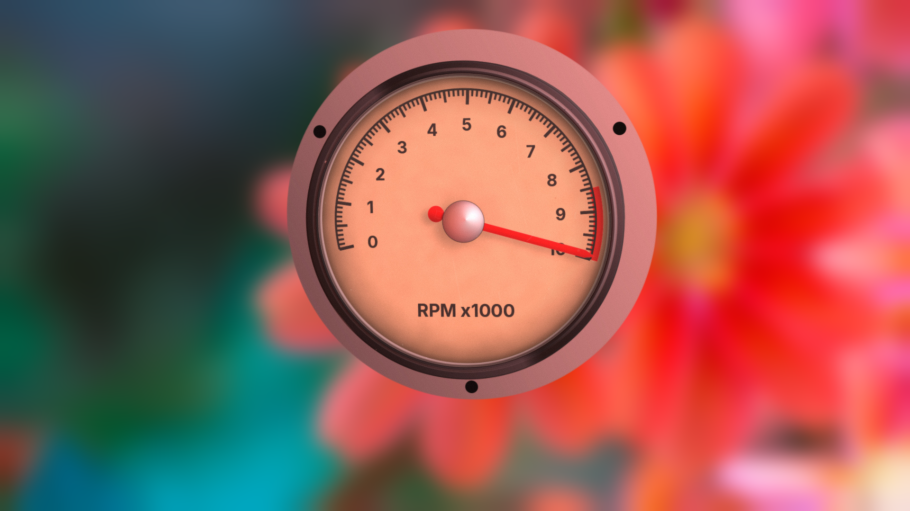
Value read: 9900,rpm
